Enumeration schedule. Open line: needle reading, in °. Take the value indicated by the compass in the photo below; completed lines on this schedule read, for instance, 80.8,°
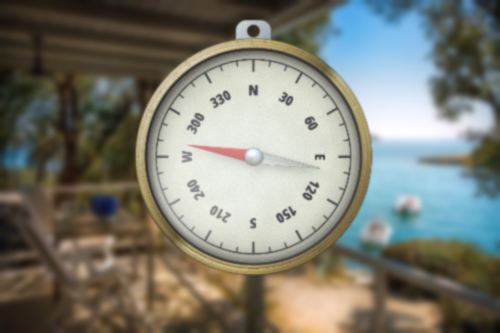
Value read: 280,°
